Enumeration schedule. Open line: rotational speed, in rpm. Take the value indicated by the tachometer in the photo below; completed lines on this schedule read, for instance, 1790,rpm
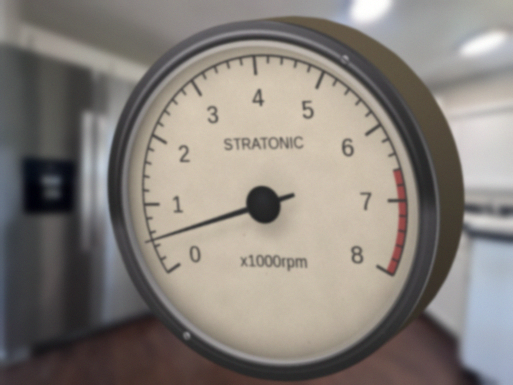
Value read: 500,rpm
